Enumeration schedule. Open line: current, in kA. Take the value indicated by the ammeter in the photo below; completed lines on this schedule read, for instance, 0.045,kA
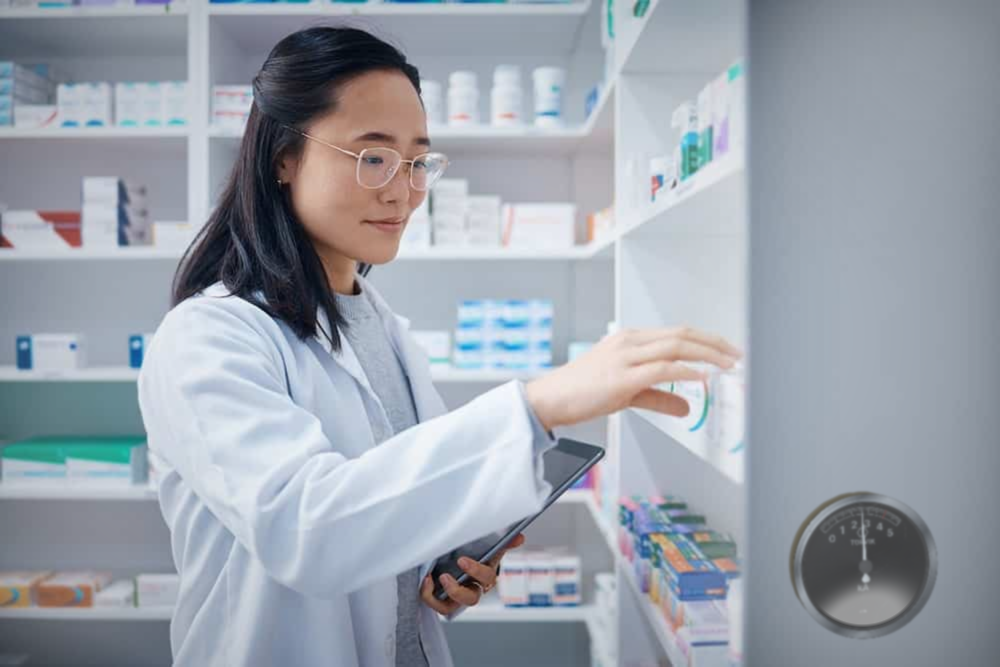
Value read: 2.5,kA
